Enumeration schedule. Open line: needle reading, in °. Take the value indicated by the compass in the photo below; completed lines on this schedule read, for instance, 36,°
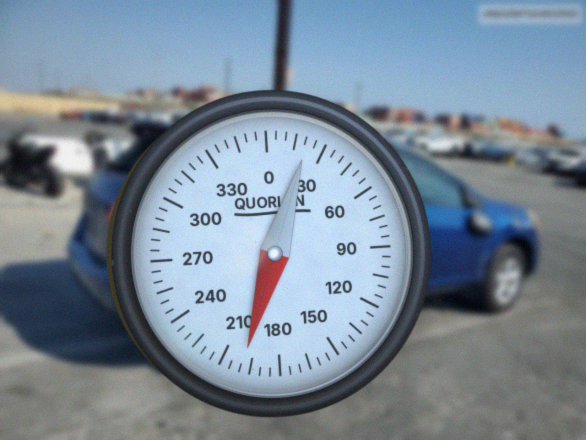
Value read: 200,°
